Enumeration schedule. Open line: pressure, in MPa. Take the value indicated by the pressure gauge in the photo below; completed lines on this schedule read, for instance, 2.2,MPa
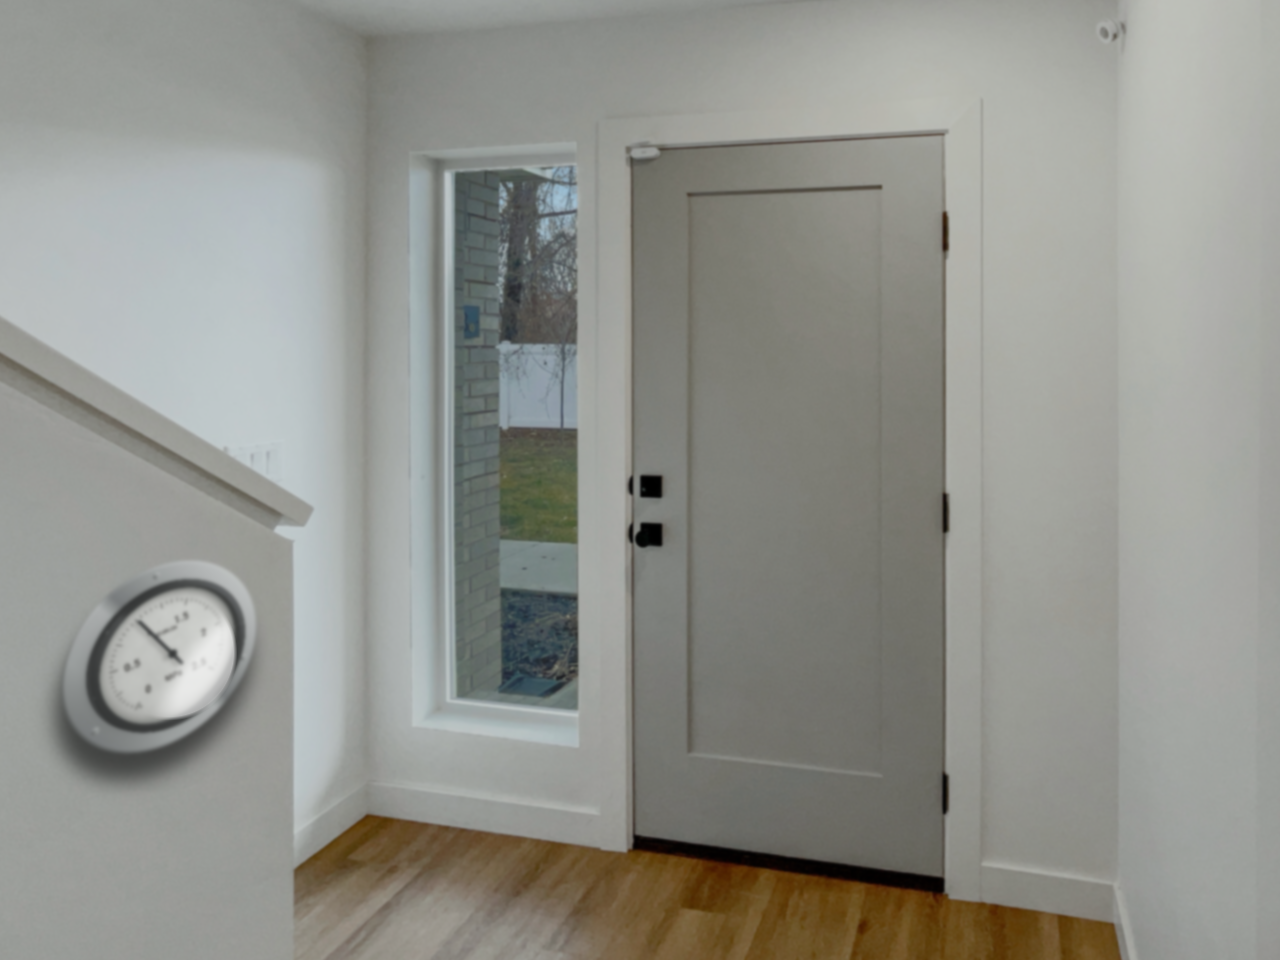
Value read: 1,MPa
